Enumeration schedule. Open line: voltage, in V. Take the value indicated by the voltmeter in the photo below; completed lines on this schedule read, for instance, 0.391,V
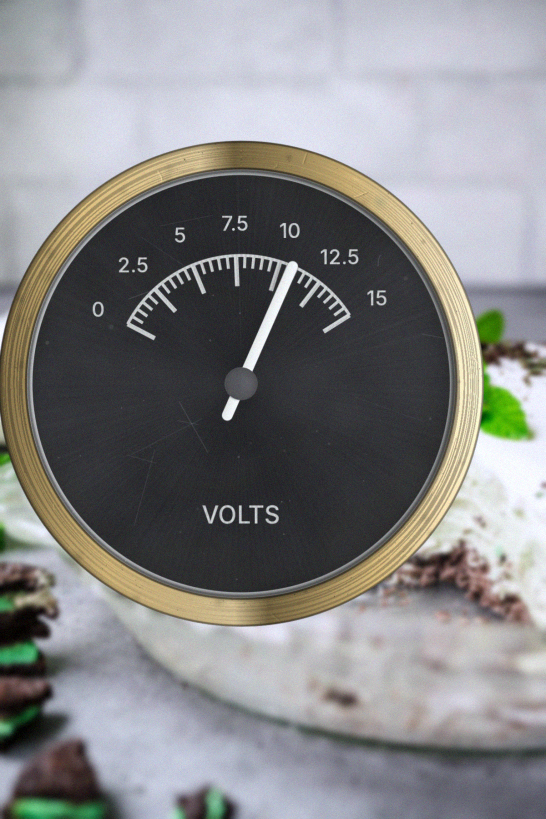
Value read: 10.75,V
